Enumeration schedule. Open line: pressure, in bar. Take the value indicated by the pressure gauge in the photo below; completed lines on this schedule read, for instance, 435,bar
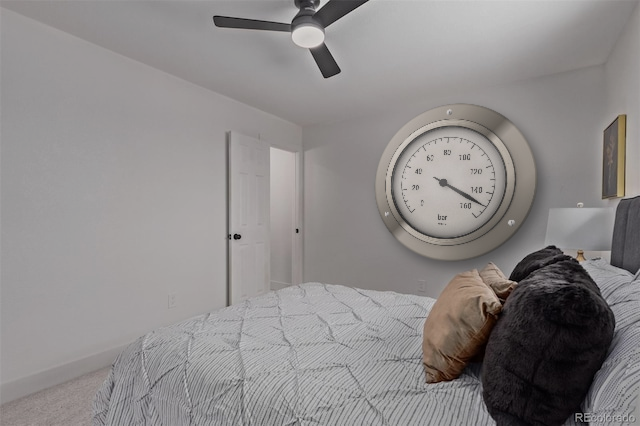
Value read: 150,bar
